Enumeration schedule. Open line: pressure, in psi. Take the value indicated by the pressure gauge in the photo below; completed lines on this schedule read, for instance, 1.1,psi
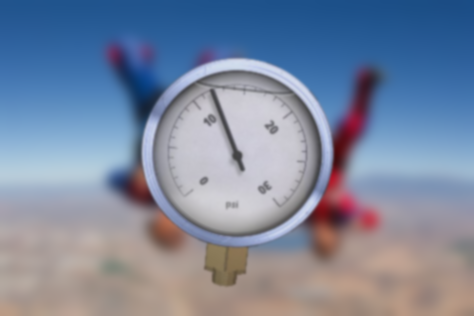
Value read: 12,psi
